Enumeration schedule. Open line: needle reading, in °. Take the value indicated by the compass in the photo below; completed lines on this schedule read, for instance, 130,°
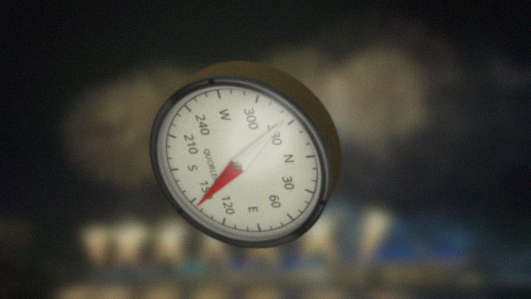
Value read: 145,°
